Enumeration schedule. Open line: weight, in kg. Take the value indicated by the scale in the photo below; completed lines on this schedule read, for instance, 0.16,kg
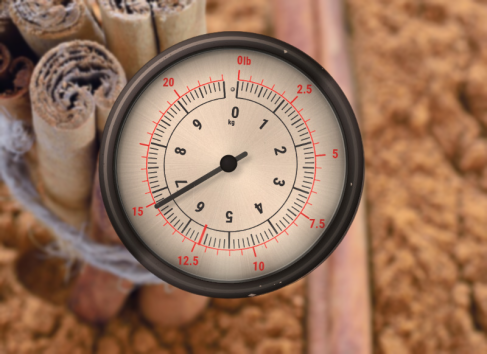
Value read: 6.7,kg
